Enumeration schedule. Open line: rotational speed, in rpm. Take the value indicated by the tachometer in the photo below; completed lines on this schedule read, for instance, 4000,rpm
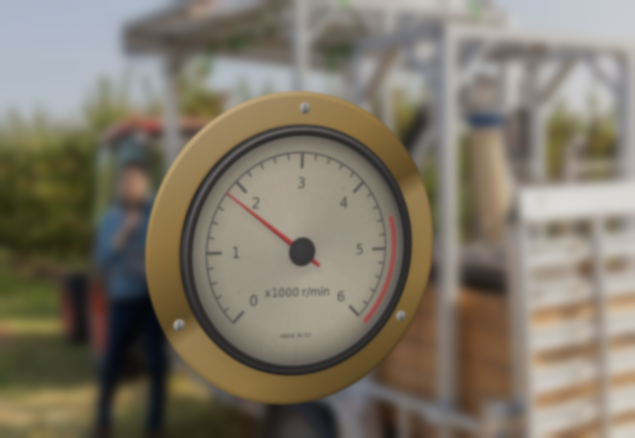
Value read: 1800,rpm
